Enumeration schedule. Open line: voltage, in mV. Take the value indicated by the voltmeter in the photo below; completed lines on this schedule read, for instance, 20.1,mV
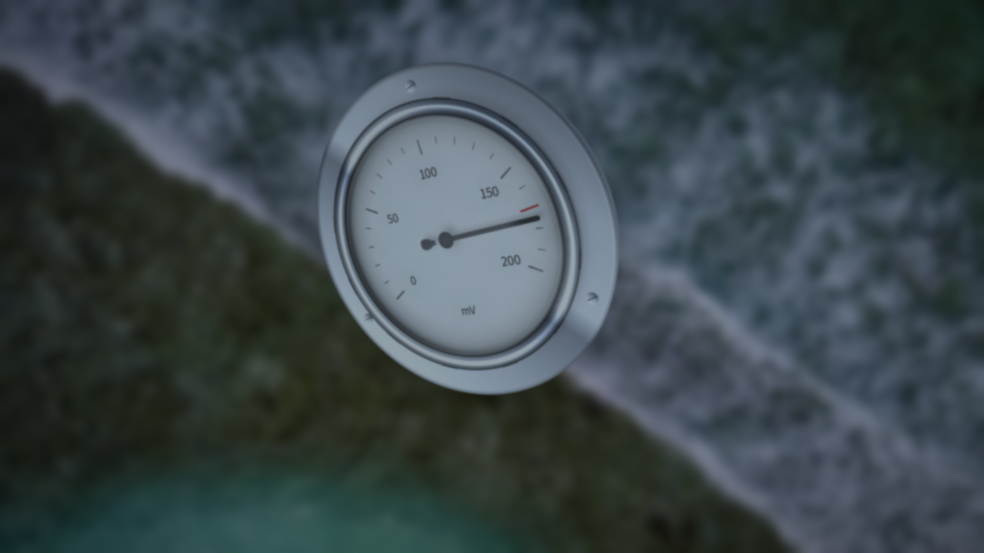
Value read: 175,mV
